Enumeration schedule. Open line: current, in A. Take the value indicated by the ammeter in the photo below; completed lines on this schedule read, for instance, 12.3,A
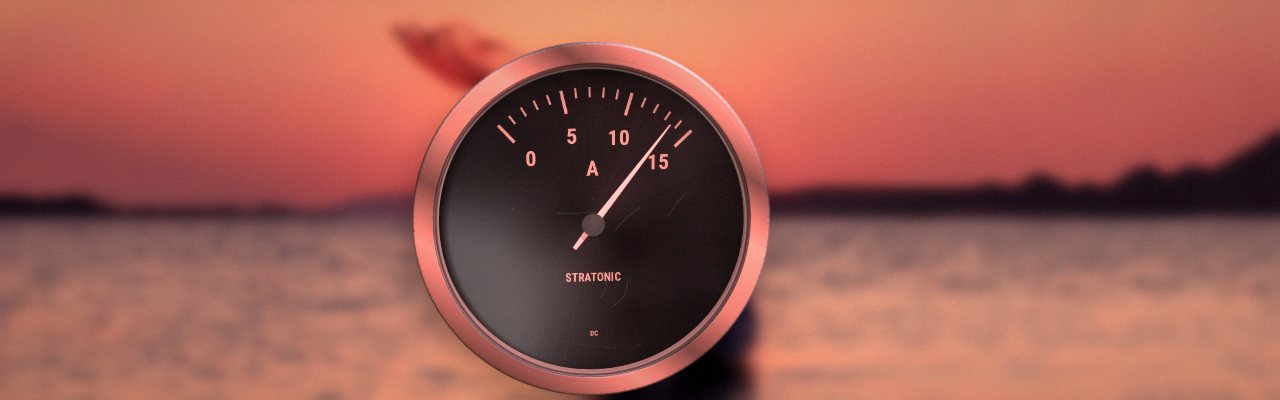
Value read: 13.5,A
